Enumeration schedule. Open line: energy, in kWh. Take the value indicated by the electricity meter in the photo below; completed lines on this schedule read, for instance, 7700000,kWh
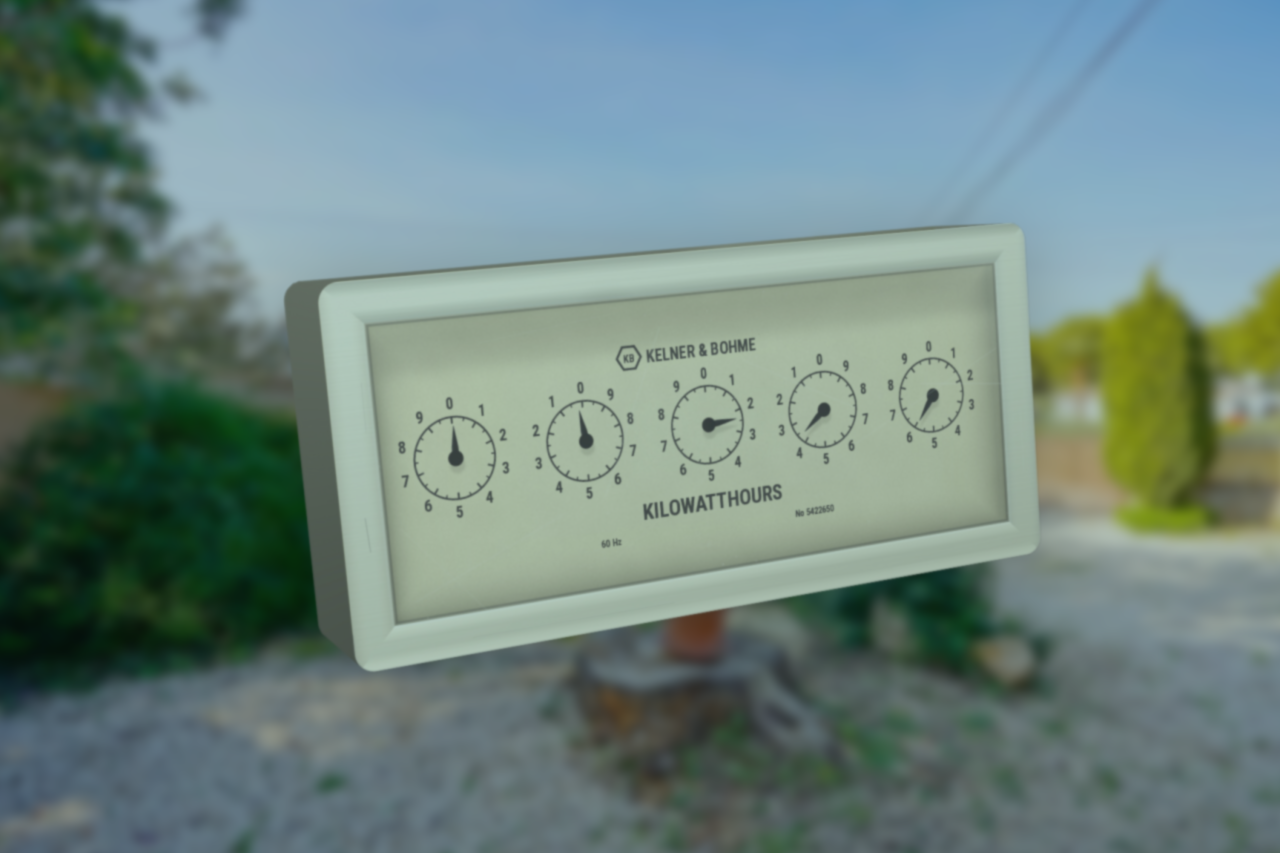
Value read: 236,kWh
